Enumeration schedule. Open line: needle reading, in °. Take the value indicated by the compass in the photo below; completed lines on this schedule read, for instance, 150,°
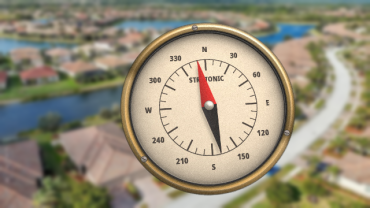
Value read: 350,°
